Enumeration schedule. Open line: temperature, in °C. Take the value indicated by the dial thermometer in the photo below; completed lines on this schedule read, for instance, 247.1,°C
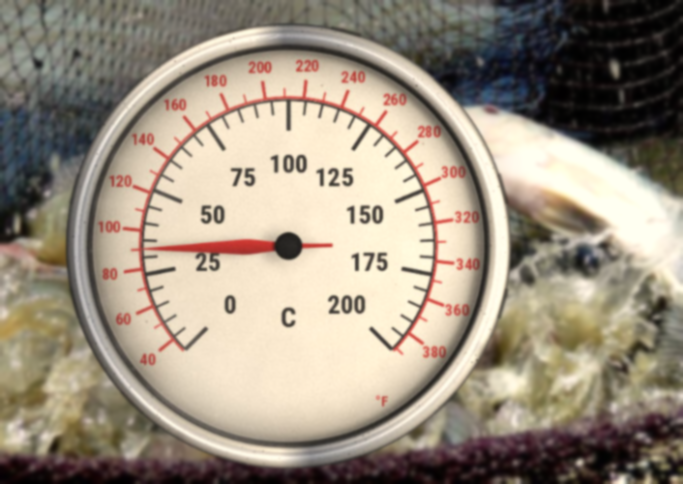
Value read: 32.5,°C
